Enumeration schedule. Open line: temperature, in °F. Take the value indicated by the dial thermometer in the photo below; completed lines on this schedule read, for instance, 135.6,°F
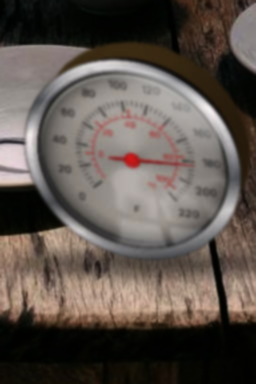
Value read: 180,°F
